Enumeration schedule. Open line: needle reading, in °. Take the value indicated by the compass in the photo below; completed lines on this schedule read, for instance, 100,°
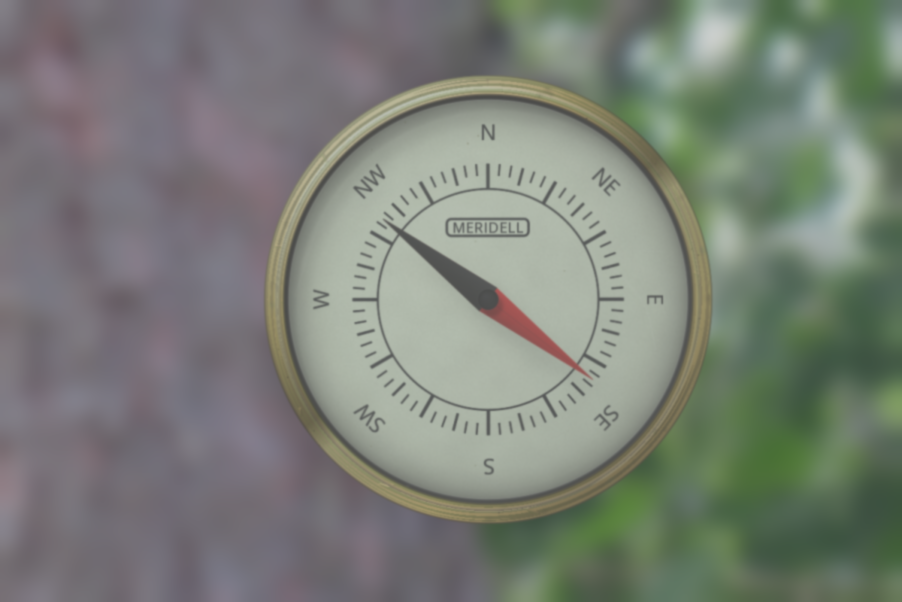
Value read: 127.5,°
